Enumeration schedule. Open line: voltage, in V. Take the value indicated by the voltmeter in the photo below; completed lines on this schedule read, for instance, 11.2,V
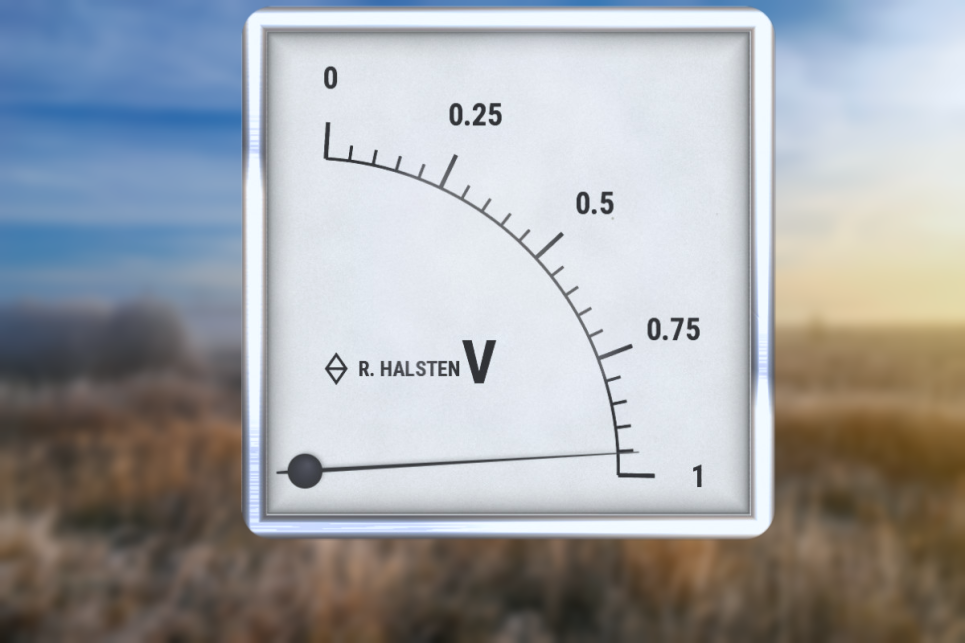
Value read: 0.95,V
